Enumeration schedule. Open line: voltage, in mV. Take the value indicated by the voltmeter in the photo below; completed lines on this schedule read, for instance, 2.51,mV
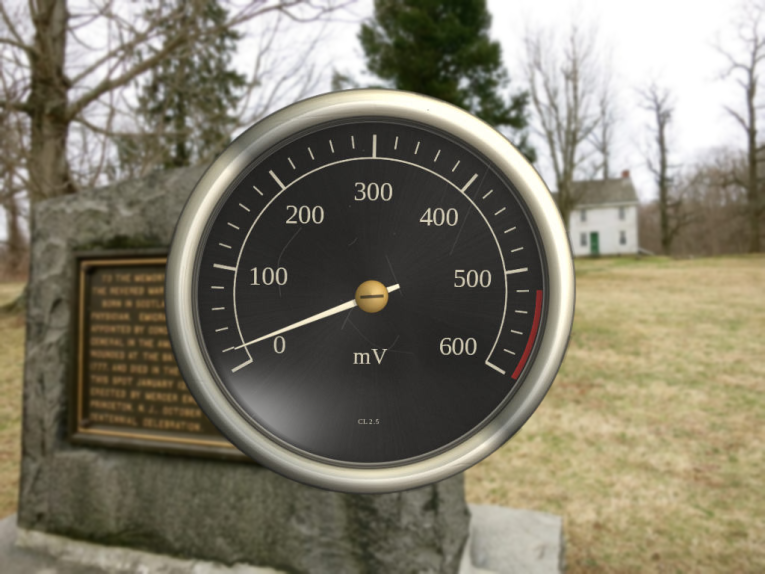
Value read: 20,mV
